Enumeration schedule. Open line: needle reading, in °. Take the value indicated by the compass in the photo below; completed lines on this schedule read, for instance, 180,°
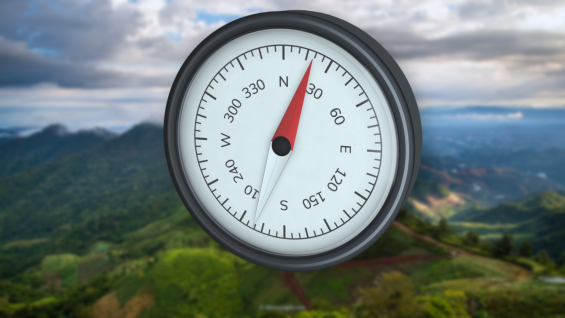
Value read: 20,°
